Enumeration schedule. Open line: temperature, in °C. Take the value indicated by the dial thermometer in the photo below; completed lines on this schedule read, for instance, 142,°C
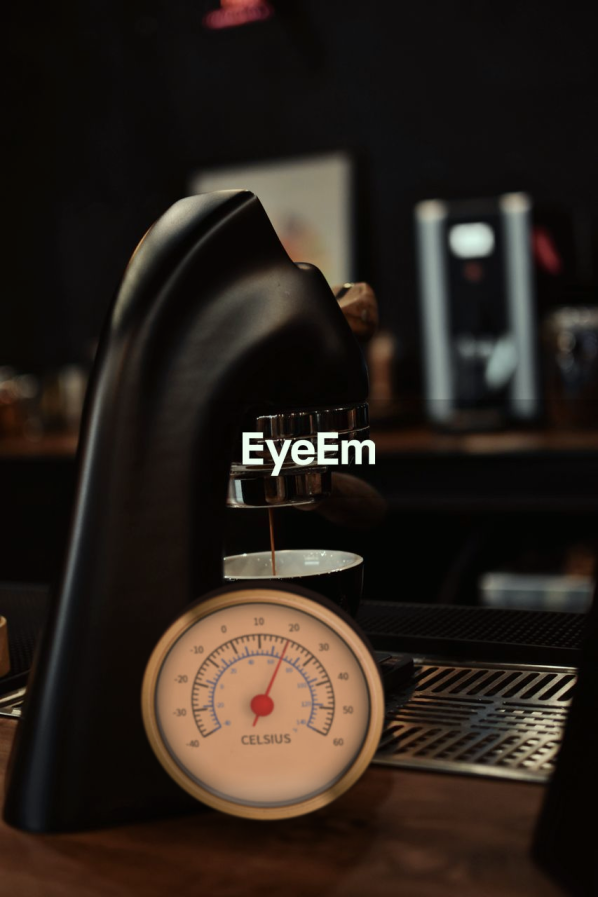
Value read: 20,°C
